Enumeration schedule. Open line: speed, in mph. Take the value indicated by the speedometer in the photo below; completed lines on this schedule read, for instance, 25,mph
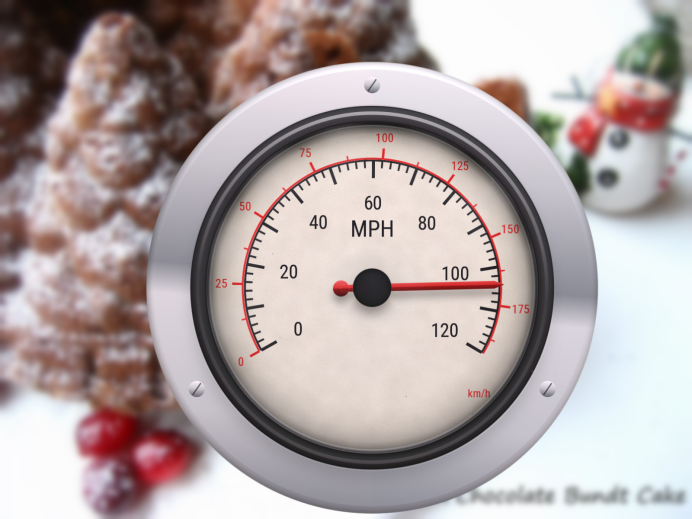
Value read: 104,mph
